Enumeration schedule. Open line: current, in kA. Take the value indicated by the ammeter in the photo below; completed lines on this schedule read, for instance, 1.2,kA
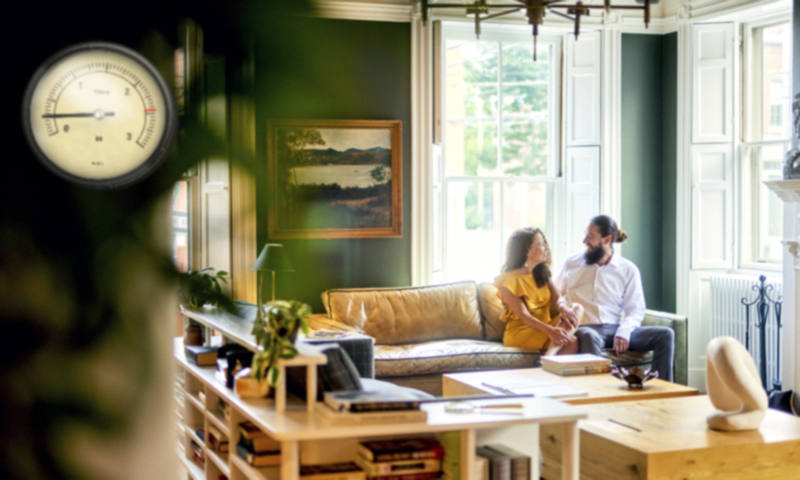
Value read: 0.25,kA
